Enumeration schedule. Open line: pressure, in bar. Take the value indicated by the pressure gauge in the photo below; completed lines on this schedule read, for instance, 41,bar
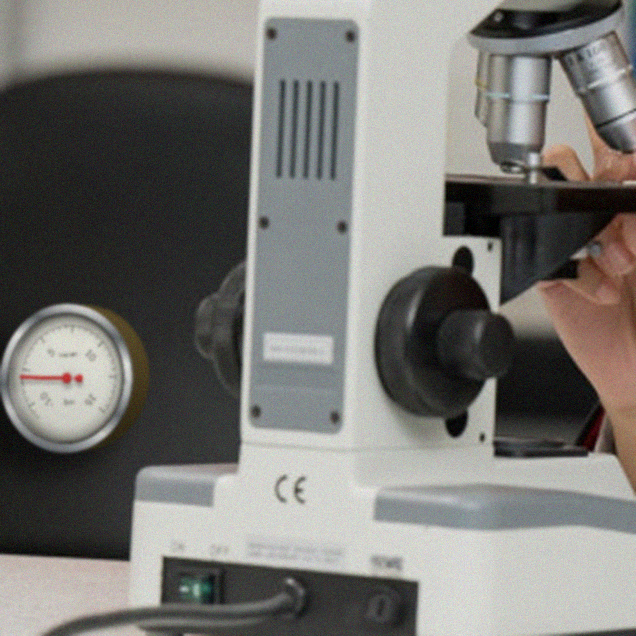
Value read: 2,bar
